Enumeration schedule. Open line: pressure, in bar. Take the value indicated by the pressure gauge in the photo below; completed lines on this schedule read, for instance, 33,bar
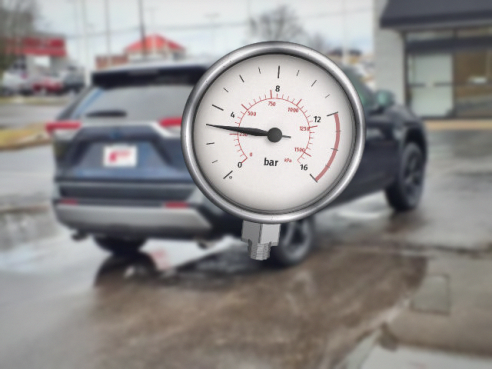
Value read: 3,bar
